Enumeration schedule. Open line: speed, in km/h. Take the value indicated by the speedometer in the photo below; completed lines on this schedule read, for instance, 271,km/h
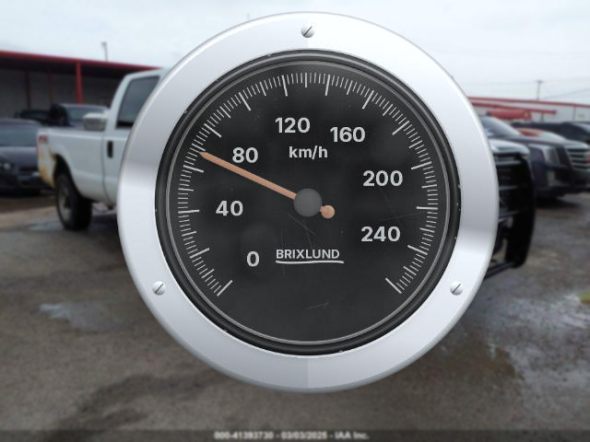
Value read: 68,km/h
